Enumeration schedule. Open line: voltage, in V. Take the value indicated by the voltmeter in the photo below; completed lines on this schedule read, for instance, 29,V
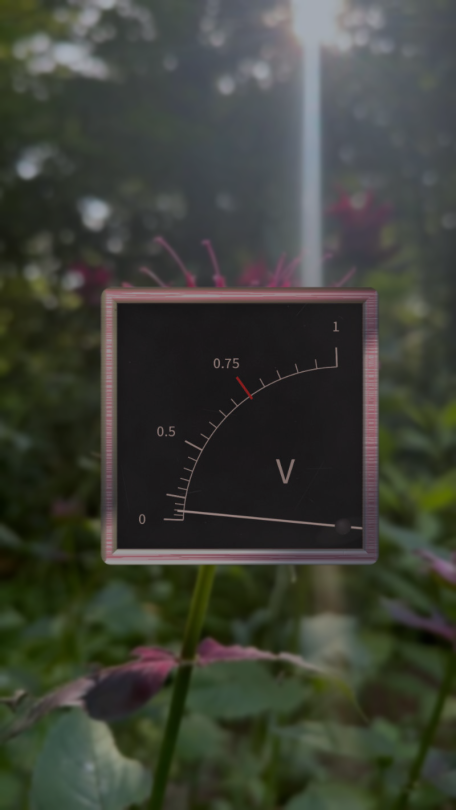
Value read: 0.15,V
